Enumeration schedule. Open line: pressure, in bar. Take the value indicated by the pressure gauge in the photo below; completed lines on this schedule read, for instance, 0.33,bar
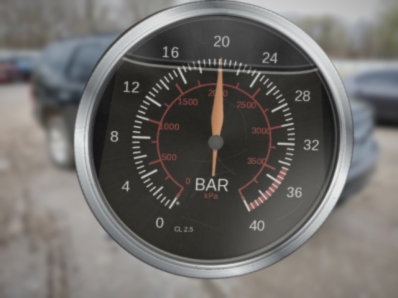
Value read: 20,bar
